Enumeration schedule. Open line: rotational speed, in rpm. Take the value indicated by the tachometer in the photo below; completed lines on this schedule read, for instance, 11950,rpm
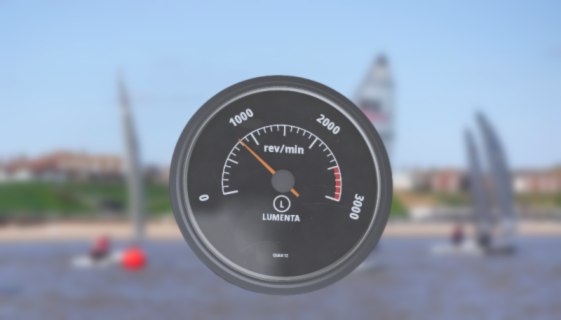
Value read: 800,rpm
